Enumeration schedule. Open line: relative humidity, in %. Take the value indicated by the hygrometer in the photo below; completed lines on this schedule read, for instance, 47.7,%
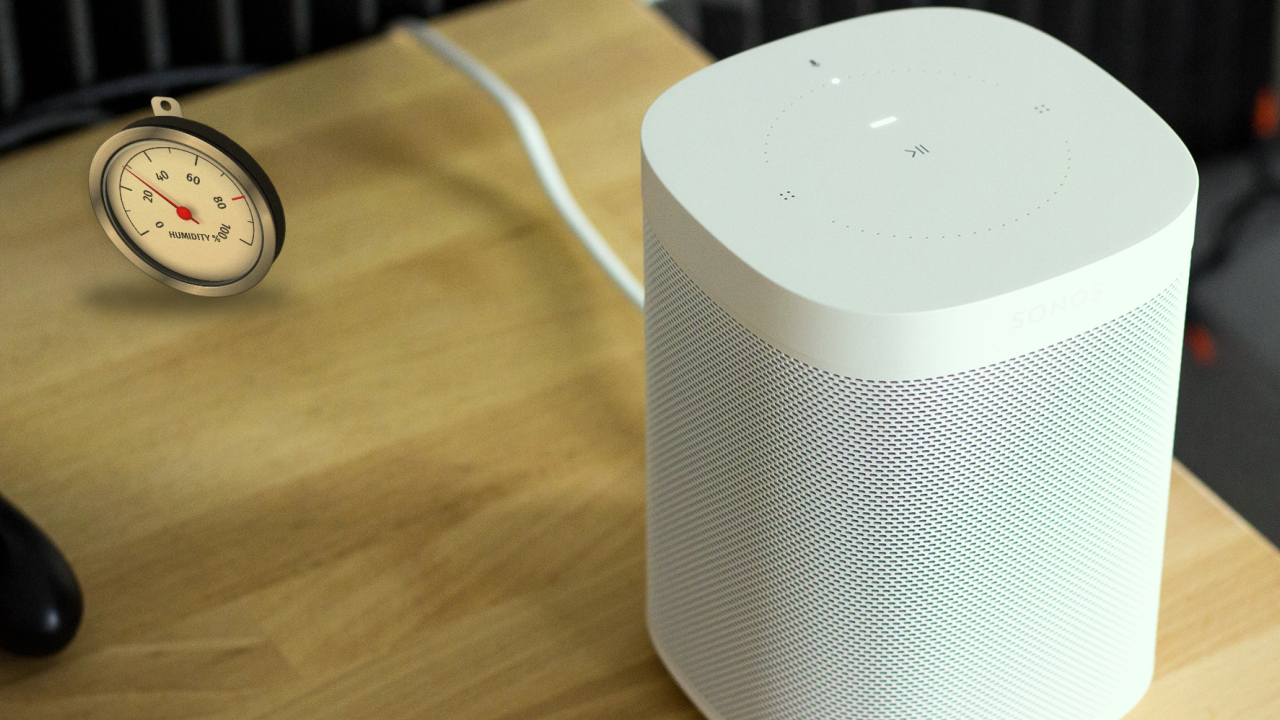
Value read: 30,%
